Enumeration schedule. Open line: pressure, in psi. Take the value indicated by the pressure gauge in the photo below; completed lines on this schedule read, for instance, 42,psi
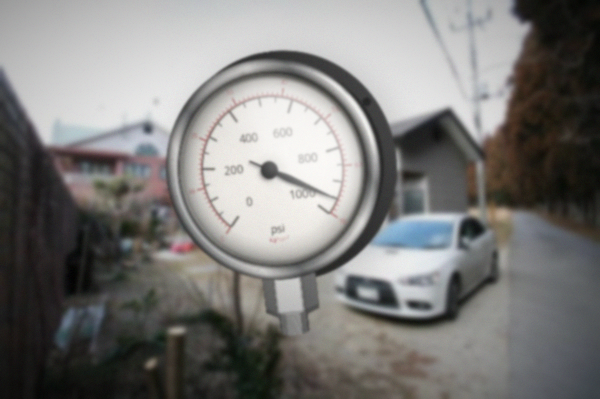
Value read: 950,psi
